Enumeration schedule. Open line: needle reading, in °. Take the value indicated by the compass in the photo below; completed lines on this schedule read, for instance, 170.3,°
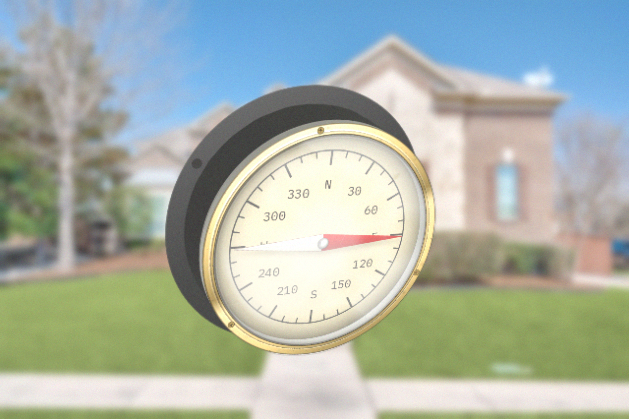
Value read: 90,°
